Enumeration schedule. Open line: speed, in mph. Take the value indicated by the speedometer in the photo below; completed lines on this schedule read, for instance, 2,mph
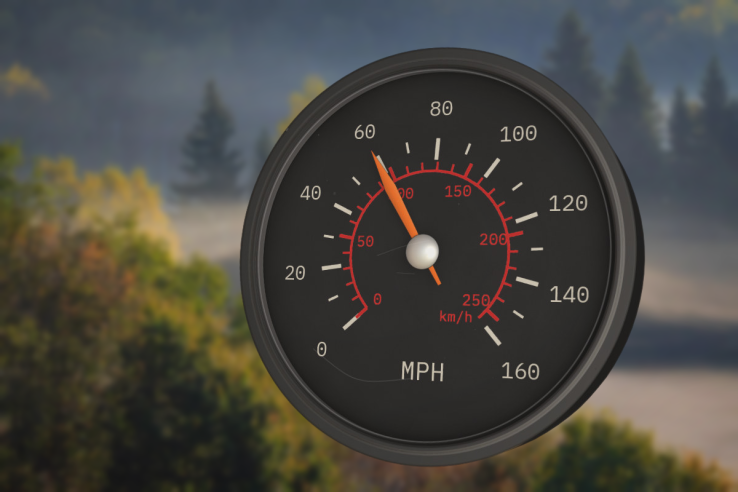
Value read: 60,mph
